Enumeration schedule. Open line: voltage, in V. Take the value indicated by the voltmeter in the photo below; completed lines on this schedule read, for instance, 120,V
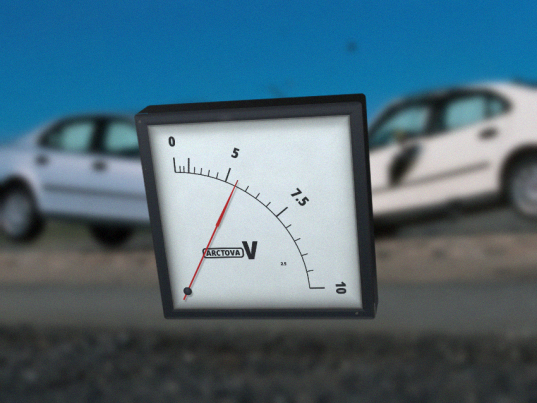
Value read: 5.5,V
